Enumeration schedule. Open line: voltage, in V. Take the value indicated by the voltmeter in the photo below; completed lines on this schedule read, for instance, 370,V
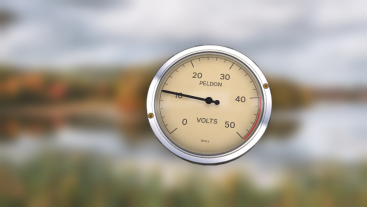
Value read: 10,V
